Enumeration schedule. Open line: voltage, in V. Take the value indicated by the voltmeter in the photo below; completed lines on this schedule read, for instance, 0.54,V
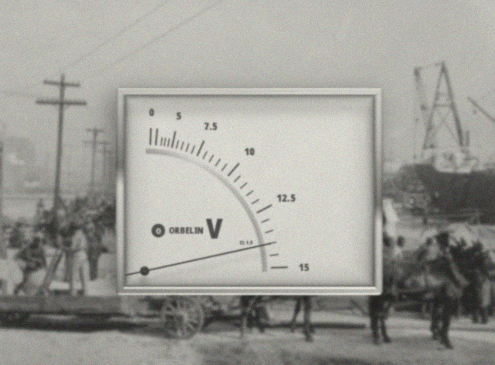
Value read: 14,V
